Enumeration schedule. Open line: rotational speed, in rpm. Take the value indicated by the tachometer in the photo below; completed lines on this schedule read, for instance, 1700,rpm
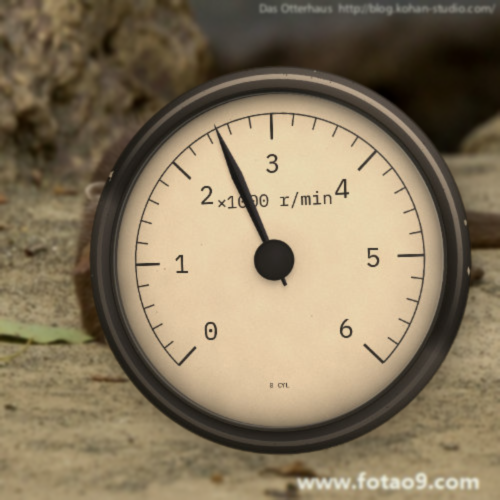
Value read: 2500,rpm
